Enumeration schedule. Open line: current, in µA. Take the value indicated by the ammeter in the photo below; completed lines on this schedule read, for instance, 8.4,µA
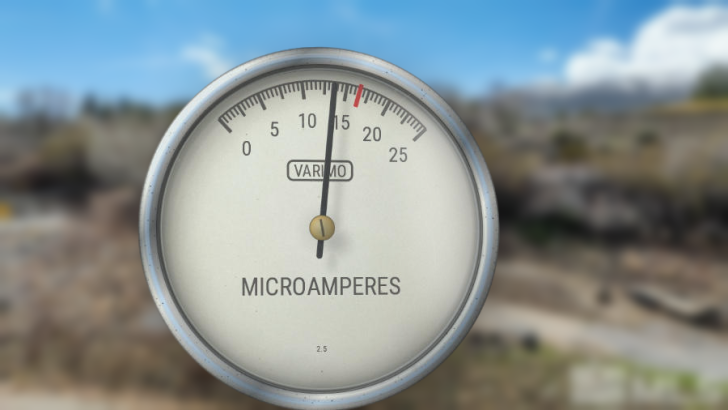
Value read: 13.5,µA
